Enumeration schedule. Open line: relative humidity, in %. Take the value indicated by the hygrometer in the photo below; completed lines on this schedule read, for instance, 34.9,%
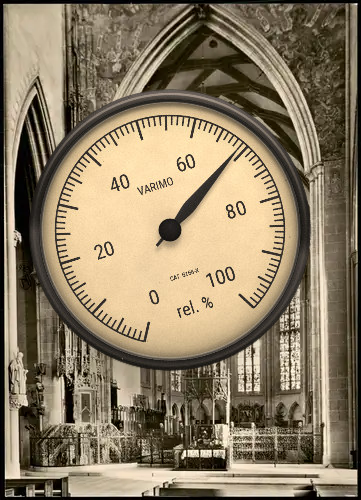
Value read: 69,%
